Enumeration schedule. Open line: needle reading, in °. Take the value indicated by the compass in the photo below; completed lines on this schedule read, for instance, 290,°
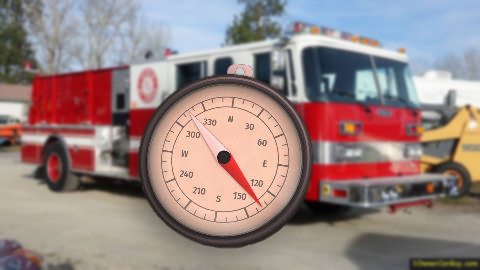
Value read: 135,°
